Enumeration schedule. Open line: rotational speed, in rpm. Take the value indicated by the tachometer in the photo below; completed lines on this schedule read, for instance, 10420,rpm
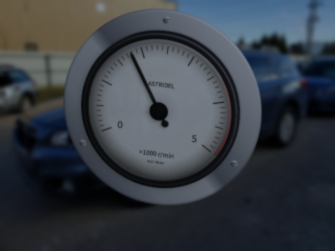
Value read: 1800,rpm
